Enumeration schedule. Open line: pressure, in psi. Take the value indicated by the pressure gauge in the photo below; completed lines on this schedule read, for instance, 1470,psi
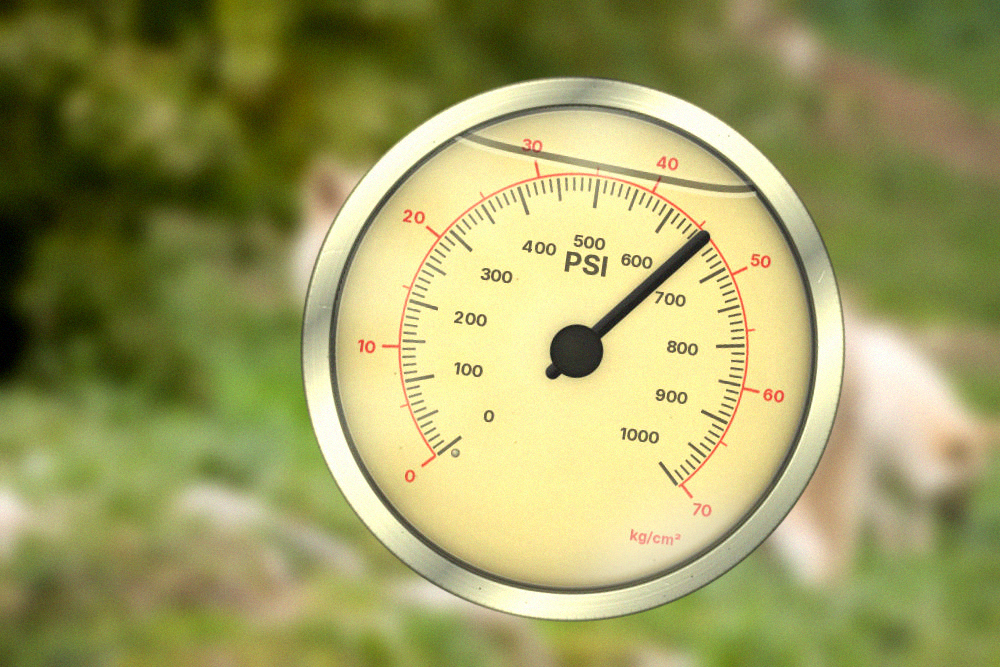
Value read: 650,psi
